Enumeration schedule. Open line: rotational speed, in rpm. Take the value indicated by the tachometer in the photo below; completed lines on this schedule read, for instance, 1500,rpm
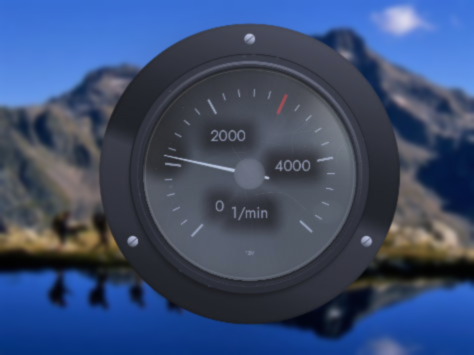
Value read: 1100,rpm
